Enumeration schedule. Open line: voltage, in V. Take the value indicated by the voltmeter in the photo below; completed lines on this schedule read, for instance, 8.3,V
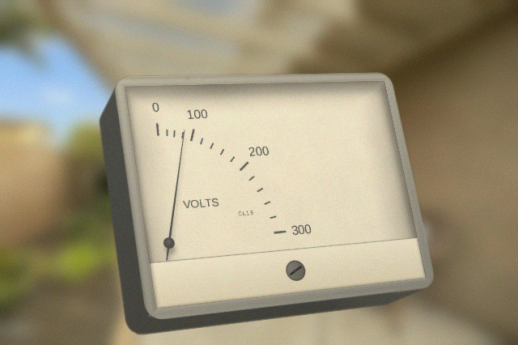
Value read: 80,V
